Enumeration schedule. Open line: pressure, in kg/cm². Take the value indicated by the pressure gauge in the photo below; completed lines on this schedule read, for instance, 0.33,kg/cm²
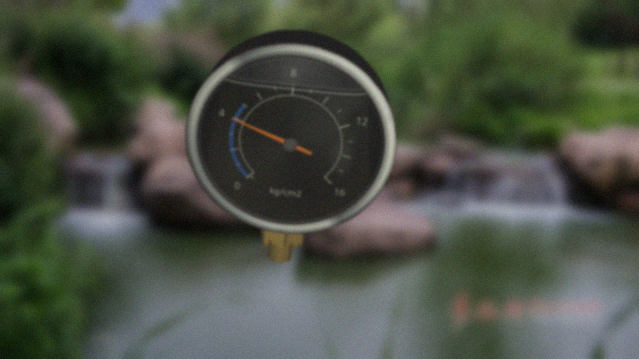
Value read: 4,kg/cm²
